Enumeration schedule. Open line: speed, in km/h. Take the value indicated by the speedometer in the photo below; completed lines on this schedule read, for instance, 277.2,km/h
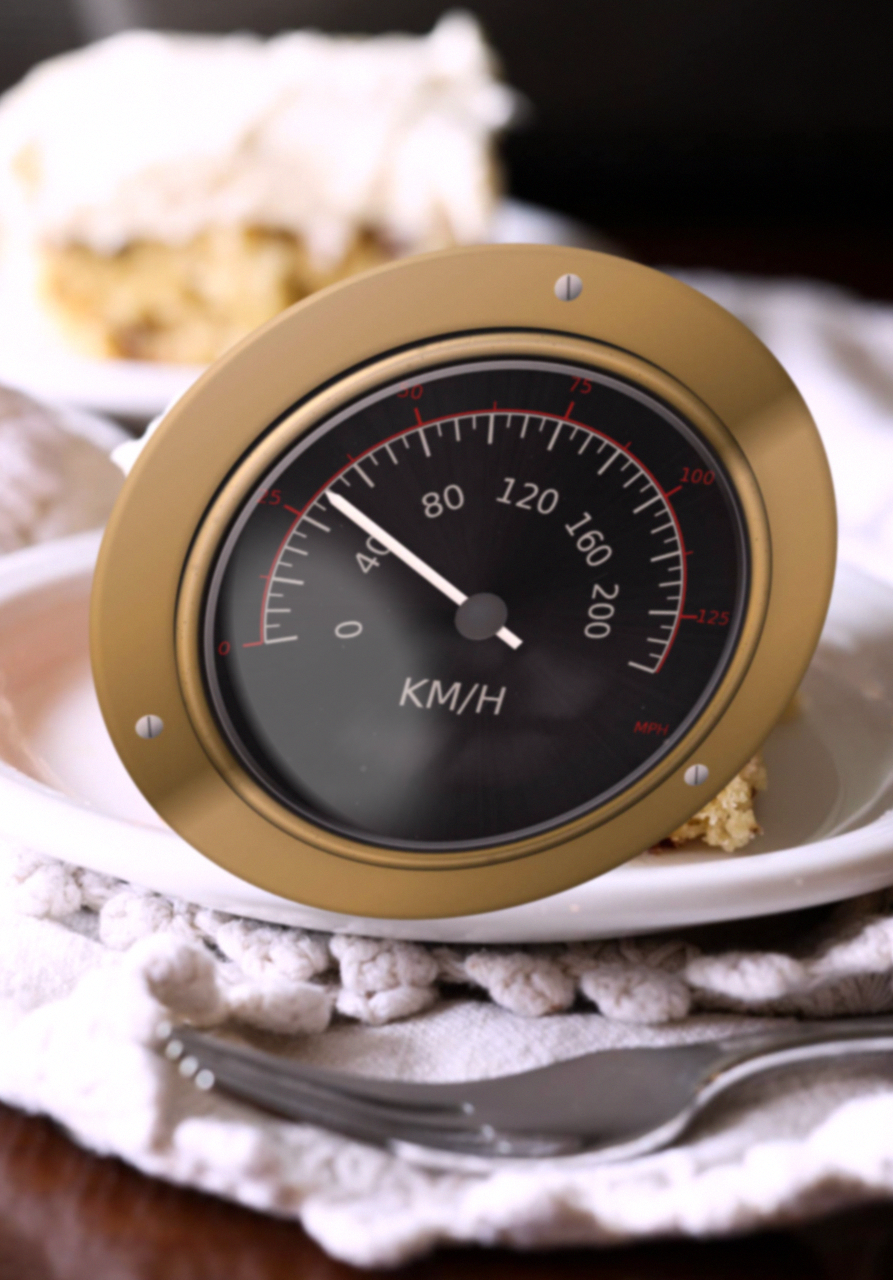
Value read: 50,km/h
